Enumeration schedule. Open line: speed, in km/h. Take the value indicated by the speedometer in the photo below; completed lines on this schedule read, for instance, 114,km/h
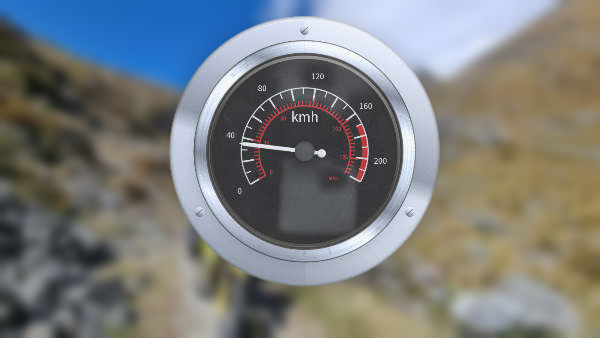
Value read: 35,km/h
